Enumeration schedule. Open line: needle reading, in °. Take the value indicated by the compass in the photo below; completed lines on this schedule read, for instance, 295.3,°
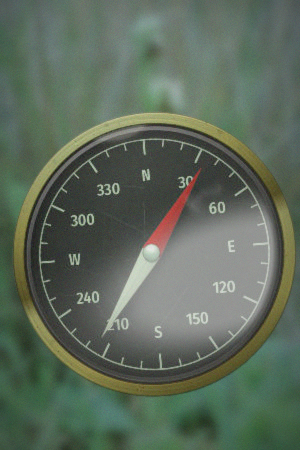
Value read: 35,°
